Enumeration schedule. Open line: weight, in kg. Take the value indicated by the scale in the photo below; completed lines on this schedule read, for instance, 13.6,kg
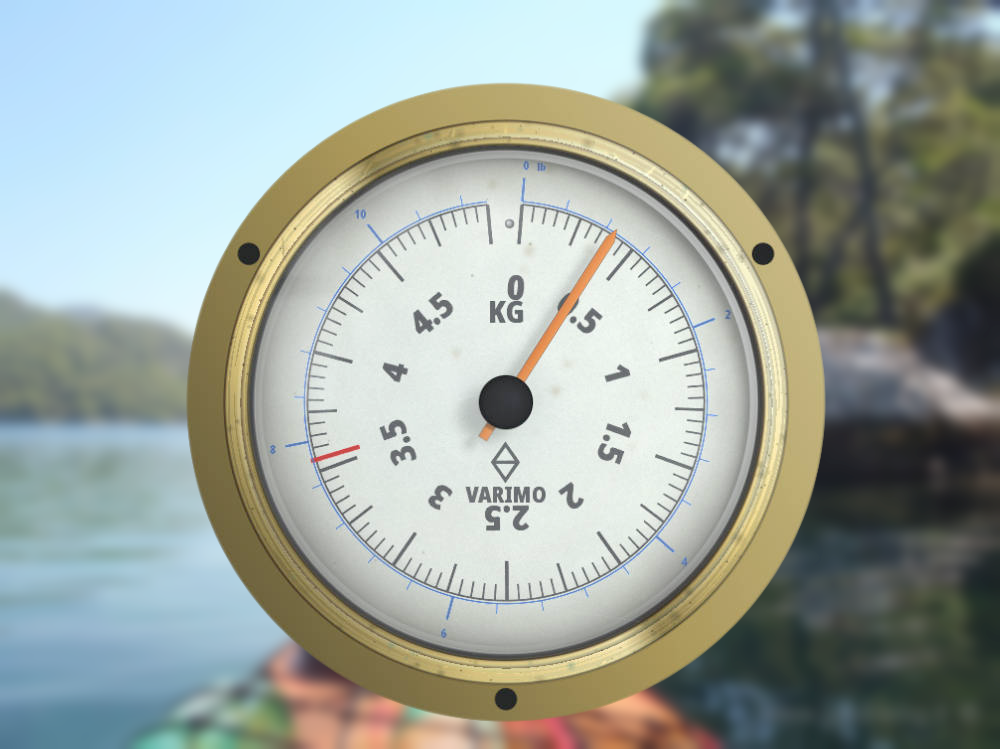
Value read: 0.4,kg
